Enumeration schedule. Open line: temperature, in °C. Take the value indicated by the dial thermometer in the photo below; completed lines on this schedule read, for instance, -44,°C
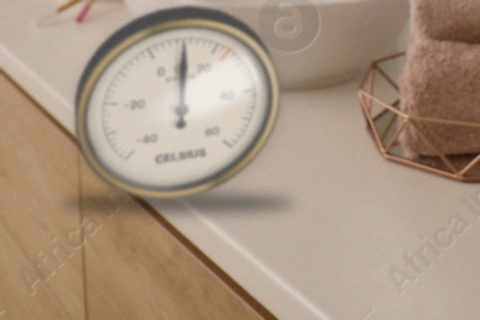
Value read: 10,°C
